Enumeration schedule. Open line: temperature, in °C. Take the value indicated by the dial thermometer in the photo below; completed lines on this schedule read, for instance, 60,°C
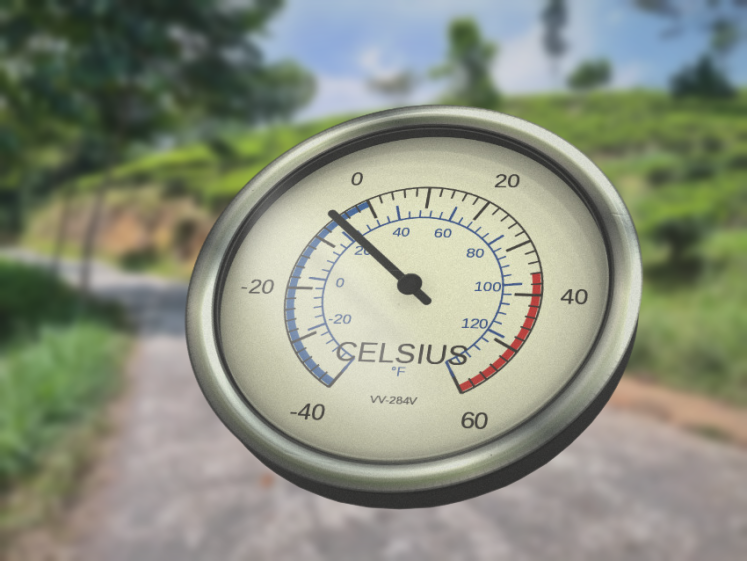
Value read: -6,°C
